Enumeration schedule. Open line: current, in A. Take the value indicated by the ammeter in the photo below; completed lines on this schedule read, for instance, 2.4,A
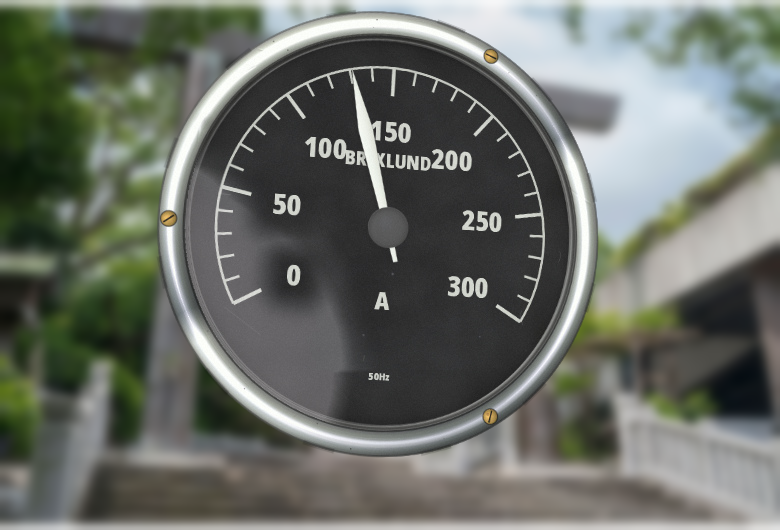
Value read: 130,A
